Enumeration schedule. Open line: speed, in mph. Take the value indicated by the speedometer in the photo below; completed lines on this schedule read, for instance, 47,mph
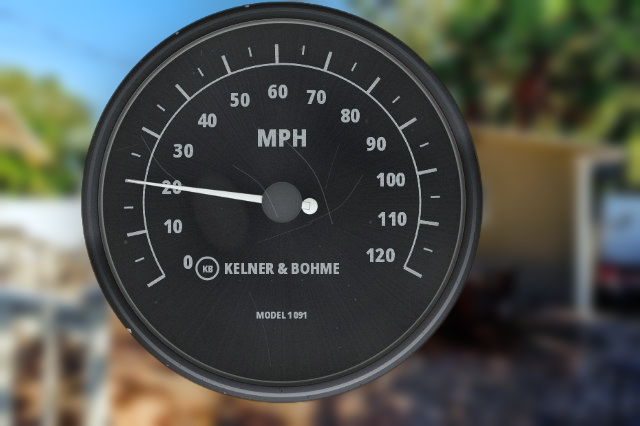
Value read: 20,mph
